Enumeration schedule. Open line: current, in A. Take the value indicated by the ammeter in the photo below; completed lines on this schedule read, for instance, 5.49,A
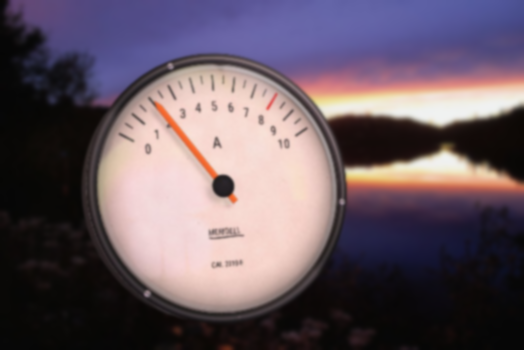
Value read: 2,A
